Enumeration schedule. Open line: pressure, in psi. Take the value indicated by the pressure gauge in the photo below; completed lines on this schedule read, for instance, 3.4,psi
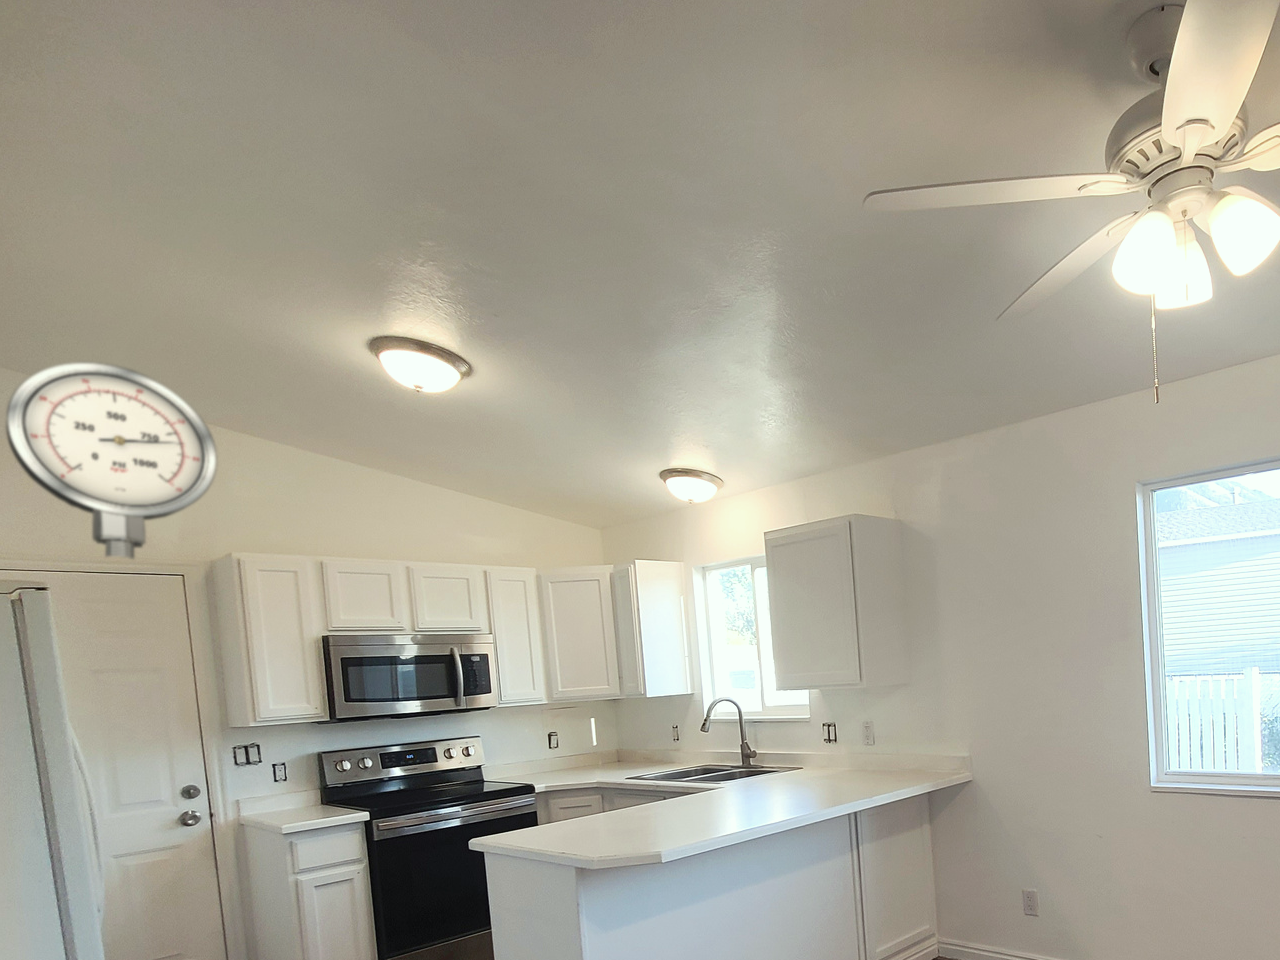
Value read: 800,psi
